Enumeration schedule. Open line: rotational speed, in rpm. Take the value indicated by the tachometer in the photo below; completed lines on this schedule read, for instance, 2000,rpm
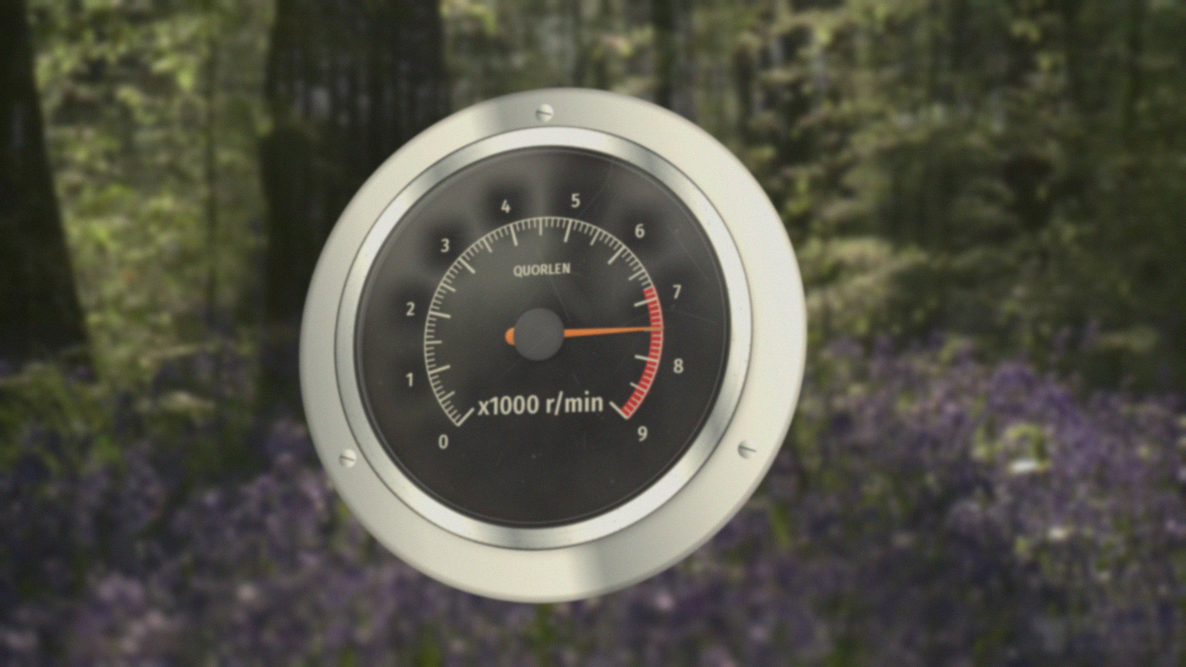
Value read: 7500,rpm
